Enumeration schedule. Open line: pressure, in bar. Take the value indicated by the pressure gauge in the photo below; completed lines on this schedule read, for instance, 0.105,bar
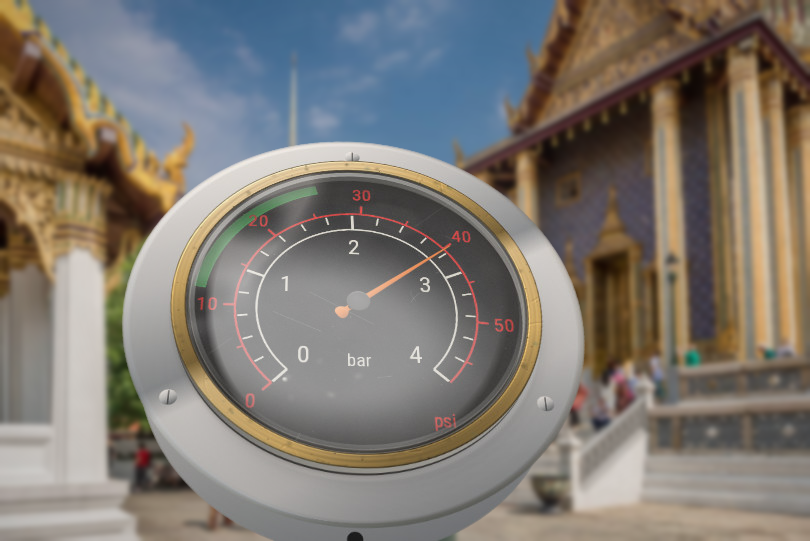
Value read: 2.8,bar
